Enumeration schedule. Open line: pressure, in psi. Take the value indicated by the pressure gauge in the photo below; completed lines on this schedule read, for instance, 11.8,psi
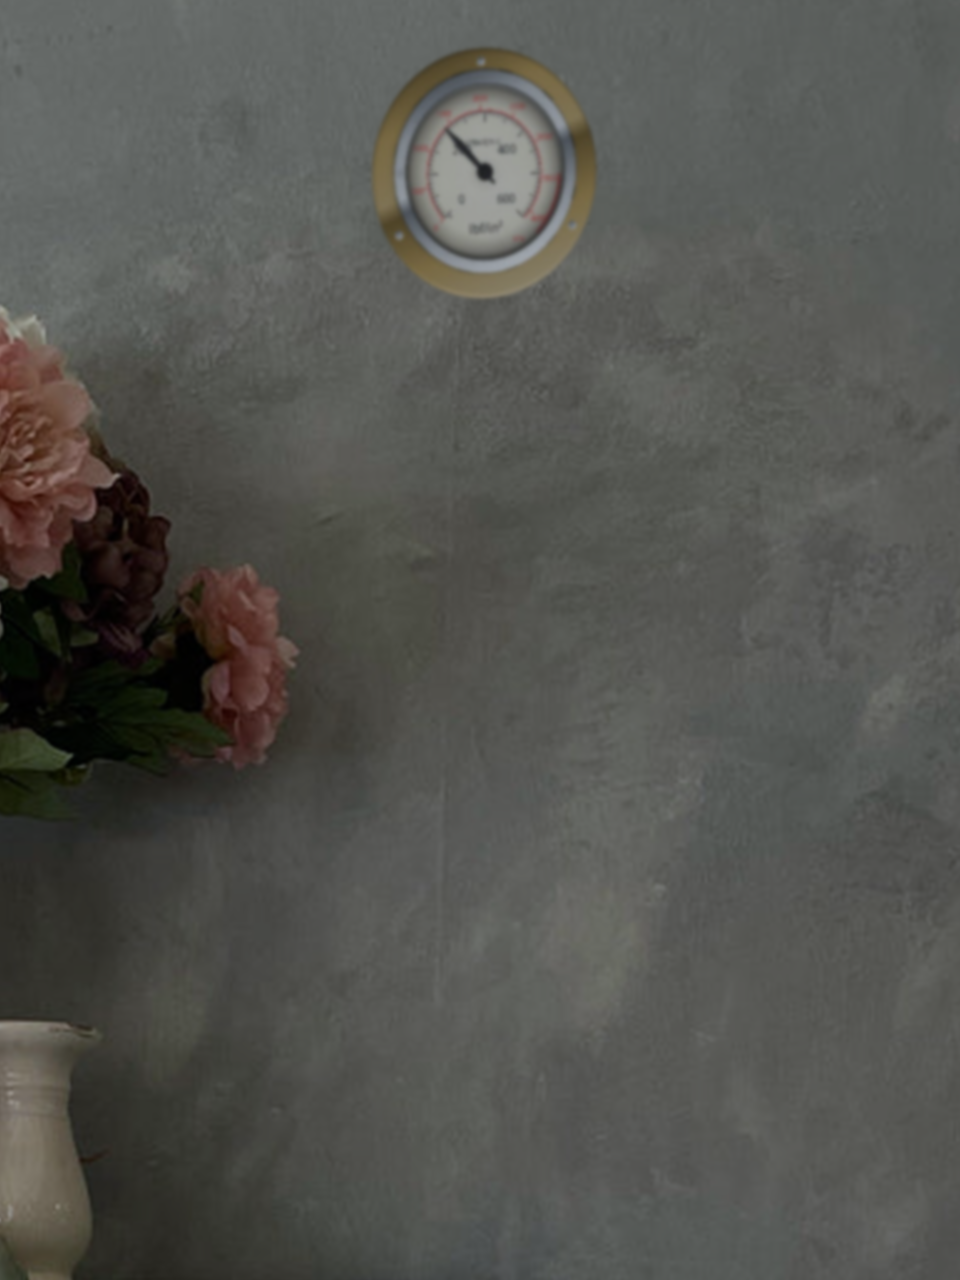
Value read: 200,psi
